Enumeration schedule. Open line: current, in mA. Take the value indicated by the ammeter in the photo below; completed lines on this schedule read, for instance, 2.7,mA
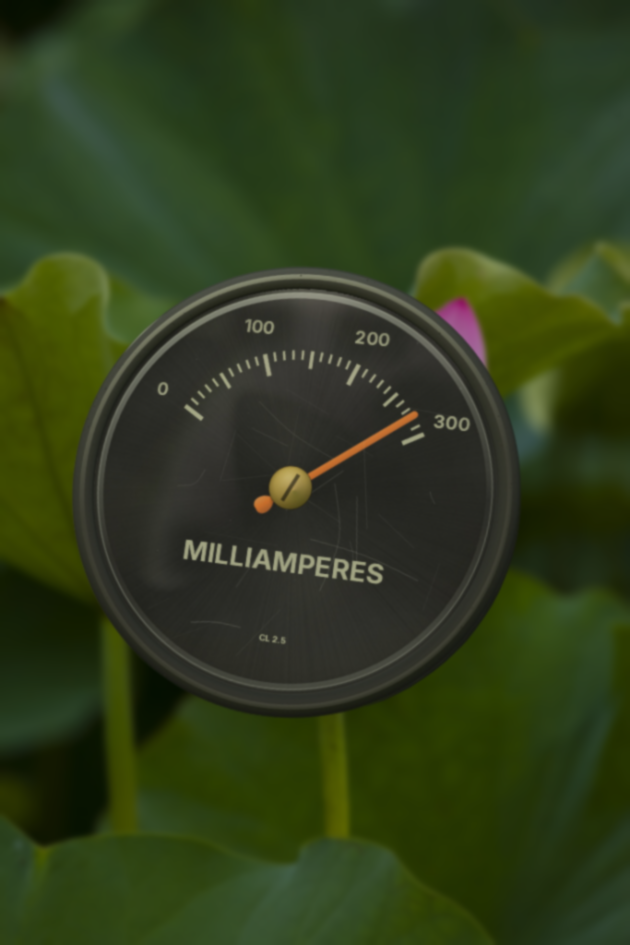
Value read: 280,mA
